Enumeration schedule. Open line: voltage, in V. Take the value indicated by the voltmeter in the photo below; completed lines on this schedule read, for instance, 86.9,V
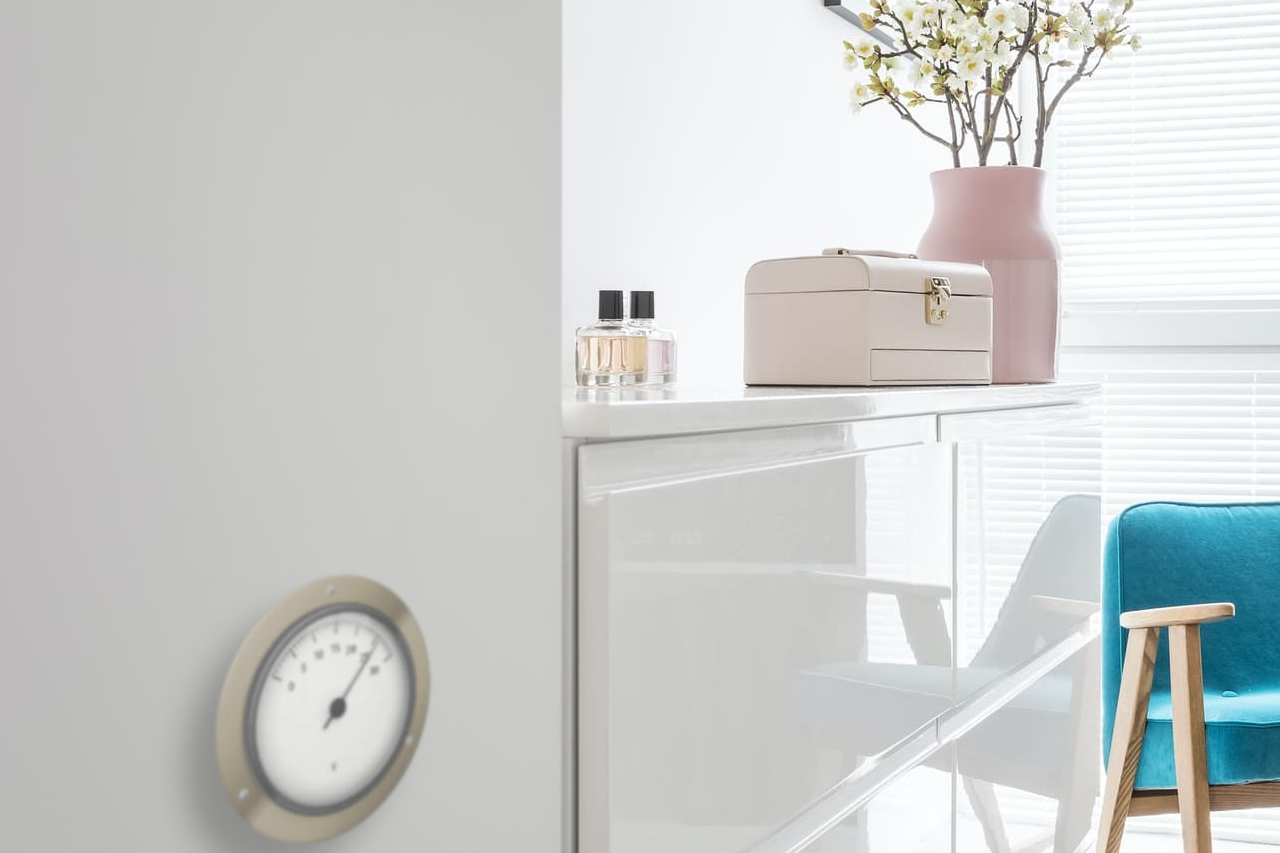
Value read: 25,V
